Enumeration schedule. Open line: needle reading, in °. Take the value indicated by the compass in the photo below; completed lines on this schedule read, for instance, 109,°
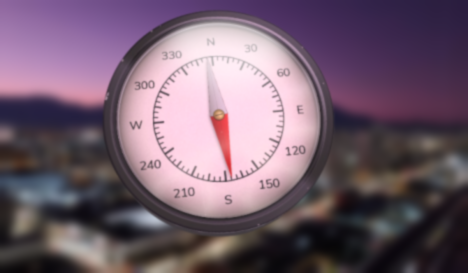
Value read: 175,°
